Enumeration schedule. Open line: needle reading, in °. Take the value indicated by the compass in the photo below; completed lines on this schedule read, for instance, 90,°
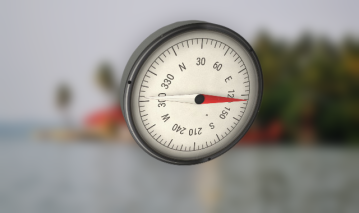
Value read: 125,°
